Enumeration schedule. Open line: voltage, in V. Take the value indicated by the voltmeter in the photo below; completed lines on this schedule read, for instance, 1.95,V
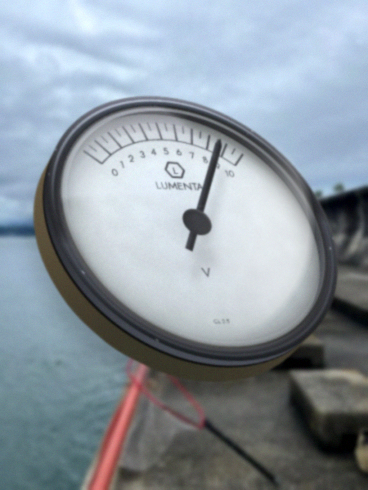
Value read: 8.5,V
